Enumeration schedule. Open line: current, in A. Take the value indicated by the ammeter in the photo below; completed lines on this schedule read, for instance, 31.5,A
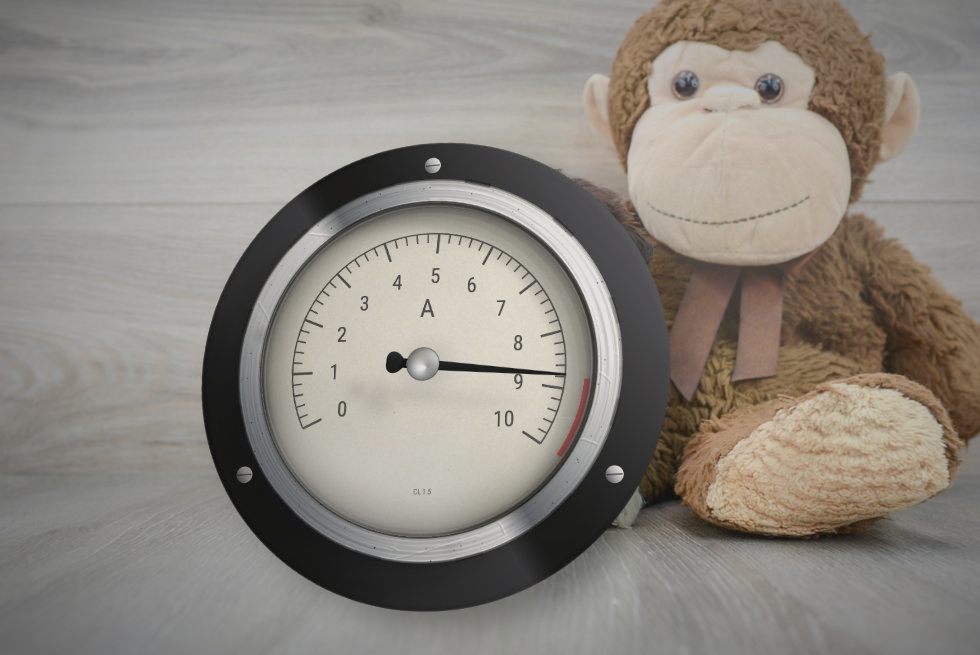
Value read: 8.8,A
